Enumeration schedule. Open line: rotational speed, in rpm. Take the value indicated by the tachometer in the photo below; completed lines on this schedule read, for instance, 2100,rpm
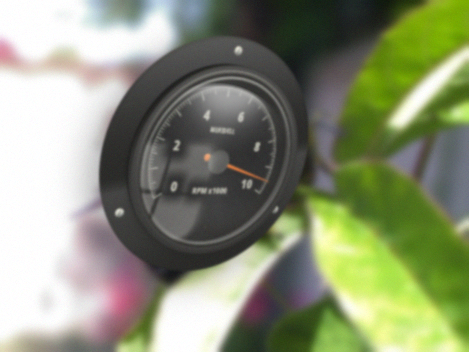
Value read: 9500,rpm
